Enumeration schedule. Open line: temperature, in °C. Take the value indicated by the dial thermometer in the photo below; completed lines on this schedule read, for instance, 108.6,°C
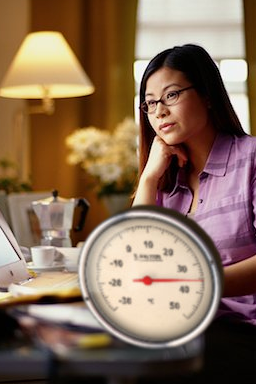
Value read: 35,°C
